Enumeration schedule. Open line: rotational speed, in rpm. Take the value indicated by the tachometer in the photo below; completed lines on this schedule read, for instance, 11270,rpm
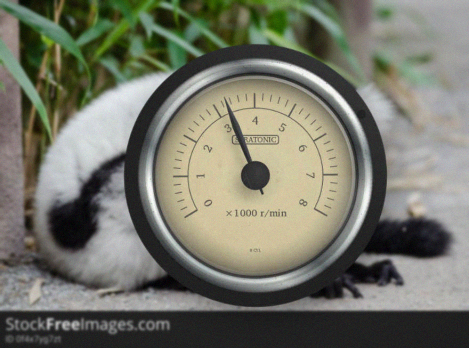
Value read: 3300,rpm
